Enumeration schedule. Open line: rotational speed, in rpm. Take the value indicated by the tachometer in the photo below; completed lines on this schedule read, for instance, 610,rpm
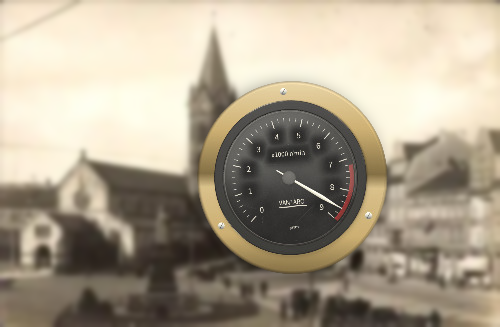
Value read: 8600,rpm
